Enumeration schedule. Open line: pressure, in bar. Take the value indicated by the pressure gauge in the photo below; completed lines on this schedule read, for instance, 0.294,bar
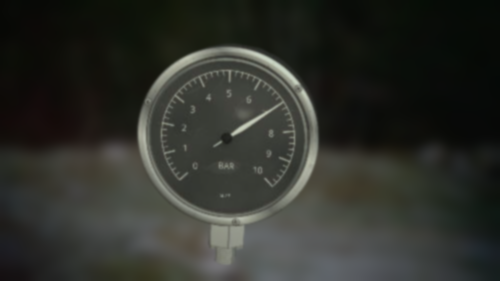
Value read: 7,bar
